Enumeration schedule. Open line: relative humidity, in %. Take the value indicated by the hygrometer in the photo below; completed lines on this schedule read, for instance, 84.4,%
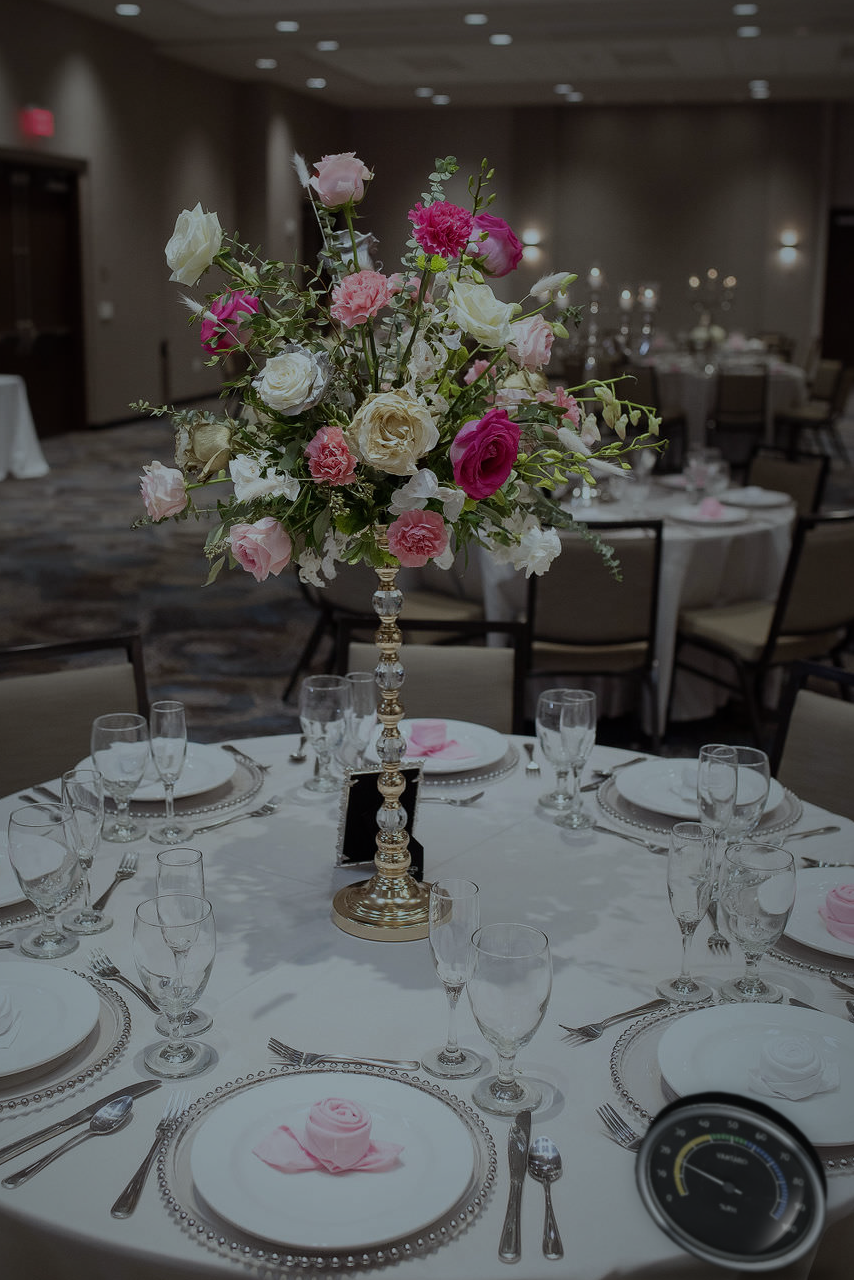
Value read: 20,%
